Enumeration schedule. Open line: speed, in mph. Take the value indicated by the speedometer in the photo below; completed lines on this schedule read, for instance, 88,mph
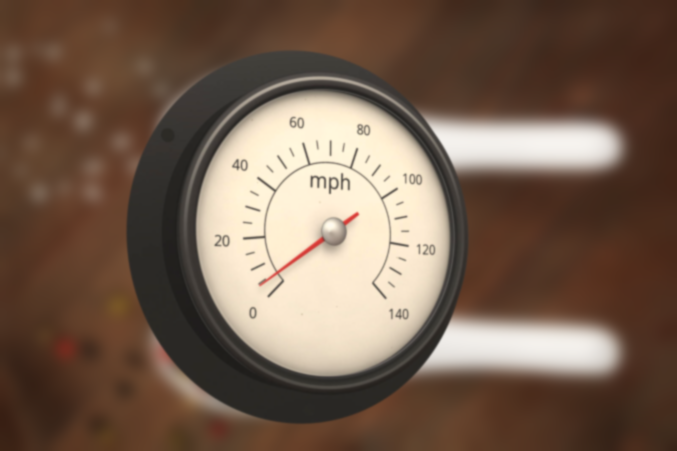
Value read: 5,mph
